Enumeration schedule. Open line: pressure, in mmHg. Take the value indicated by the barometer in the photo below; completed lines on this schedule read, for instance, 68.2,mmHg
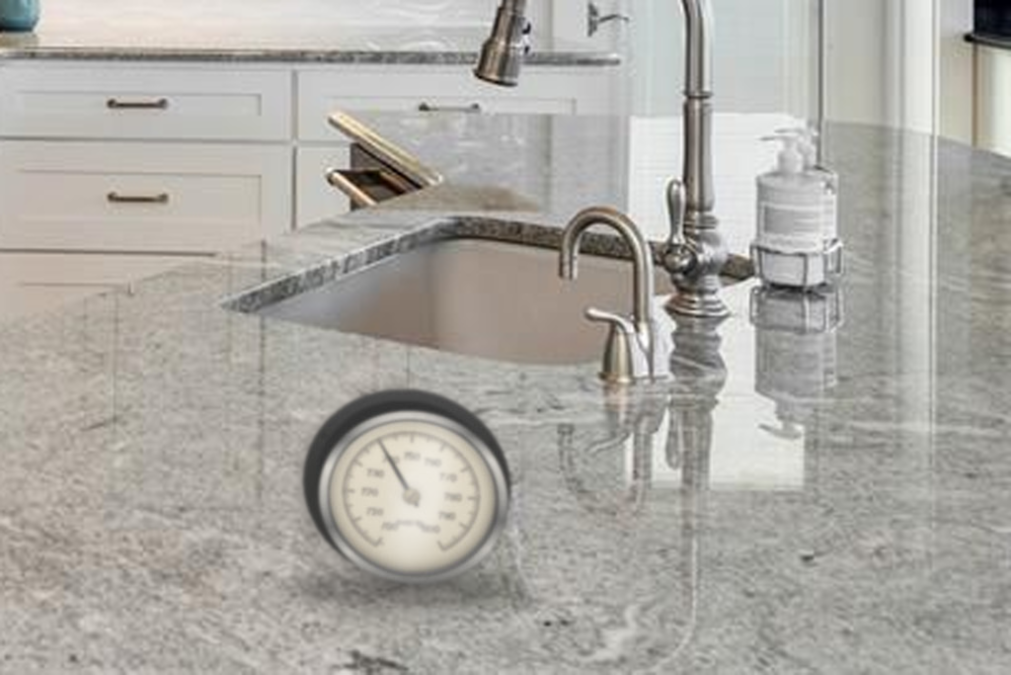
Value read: 740,mmHg
